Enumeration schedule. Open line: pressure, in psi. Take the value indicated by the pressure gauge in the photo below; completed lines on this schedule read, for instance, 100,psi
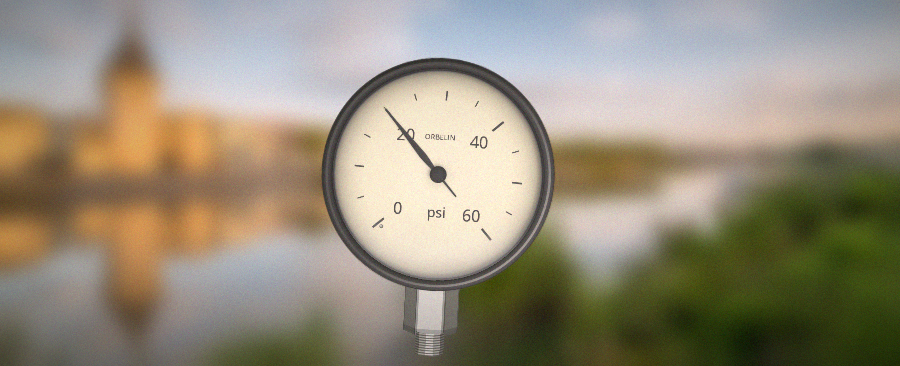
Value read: 20,psi
